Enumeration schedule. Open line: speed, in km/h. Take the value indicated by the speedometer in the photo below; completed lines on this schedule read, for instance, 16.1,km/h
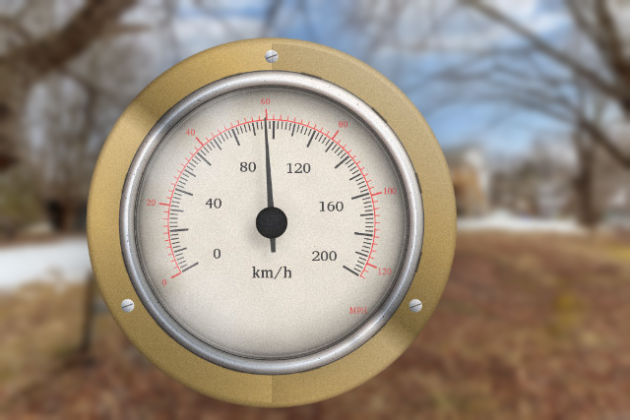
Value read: 96,km/h
